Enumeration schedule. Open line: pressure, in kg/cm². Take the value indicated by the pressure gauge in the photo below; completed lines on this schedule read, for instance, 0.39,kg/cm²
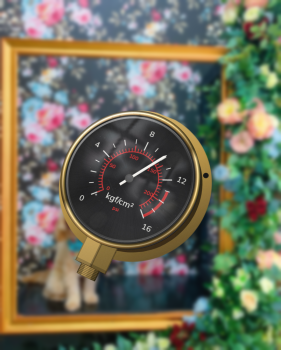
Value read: 10,kg/cm²
